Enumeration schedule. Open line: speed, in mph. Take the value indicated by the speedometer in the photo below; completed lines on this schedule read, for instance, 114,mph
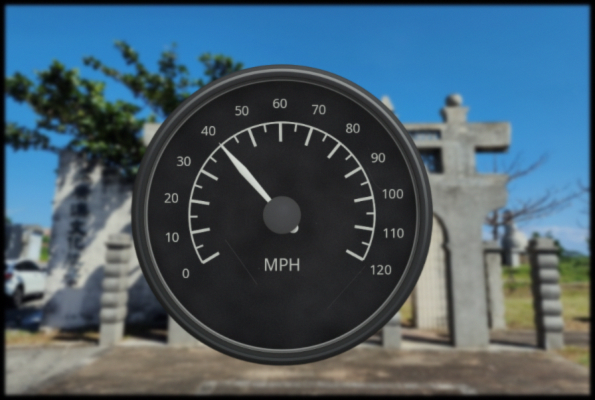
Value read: 40,mph
